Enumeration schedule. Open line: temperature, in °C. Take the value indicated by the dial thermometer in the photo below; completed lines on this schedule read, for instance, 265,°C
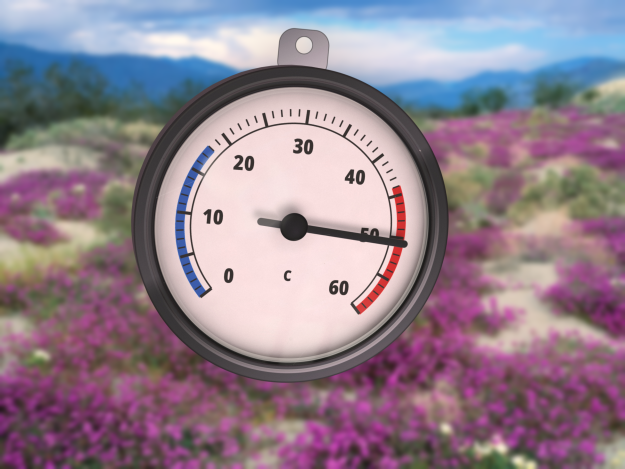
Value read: 50.5,°C
